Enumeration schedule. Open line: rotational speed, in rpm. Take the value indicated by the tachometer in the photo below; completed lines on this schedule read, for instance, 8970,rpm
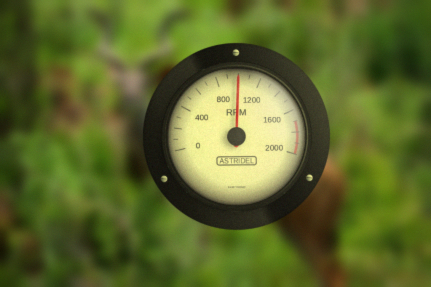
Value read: 1000,rpm
